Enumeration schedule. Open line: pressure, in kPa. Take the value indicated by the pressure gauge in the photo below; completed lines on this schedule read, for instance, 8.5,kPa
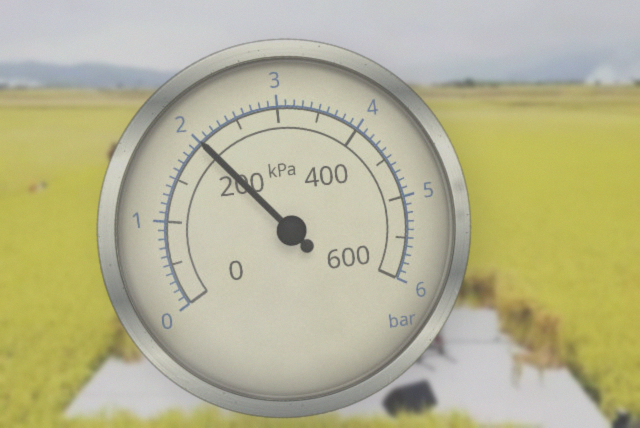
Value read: 200,kPa
